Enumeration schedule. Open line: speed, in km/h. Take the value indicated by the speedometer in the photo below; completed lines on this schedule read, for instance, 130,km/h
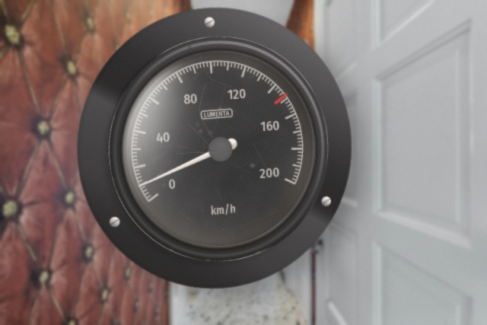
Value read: 10,km/h
